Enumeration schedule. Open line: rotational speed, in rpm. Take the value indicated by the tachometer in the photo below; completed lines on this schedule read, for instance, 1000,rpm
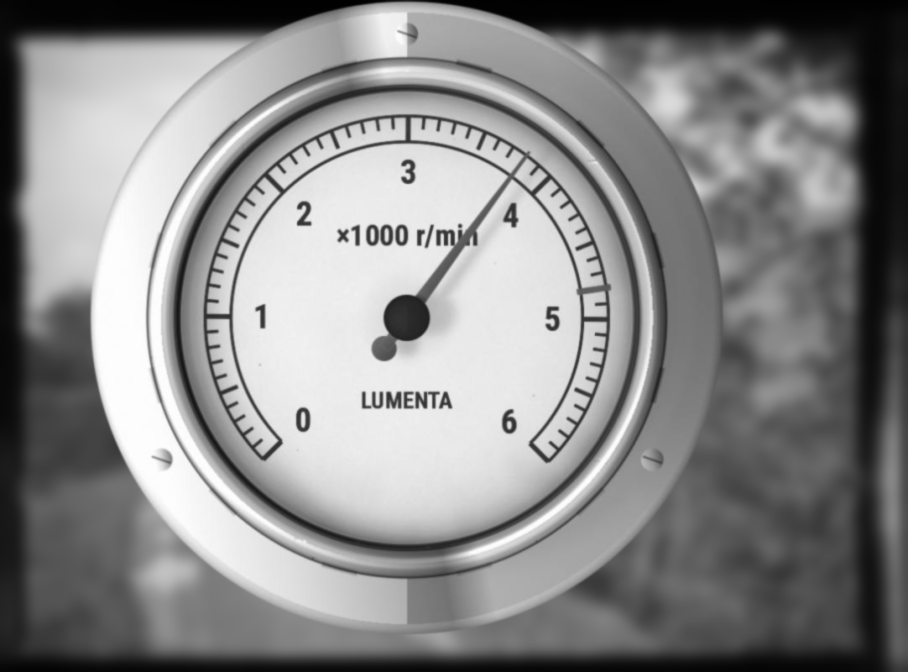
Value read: 3800,rpm
